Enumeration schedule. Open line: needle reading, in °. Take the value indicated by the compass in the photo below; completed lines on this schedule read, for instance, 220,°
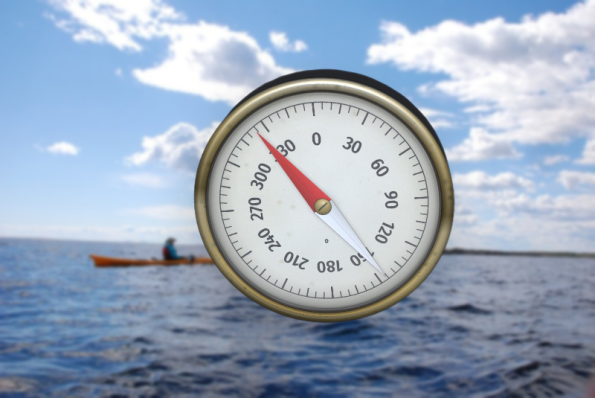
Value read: 325,°
